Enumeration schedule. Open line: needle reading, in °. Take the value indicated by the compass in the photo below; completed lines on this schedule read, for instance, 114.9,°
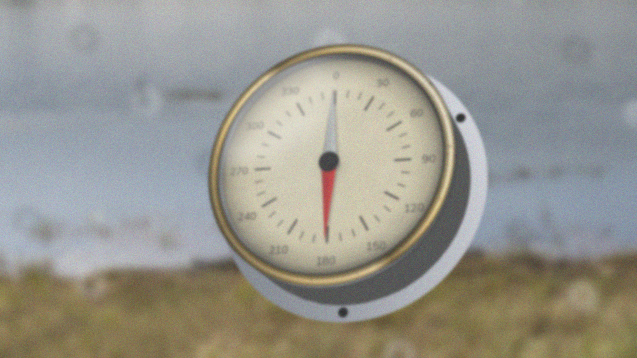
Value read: 180,°
